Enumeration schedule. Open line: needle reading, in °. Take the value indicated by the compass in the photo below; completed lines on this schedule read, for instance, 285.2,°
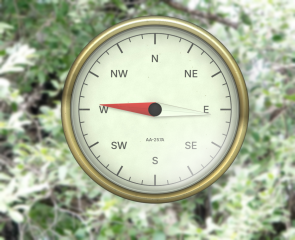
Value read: 275,°
